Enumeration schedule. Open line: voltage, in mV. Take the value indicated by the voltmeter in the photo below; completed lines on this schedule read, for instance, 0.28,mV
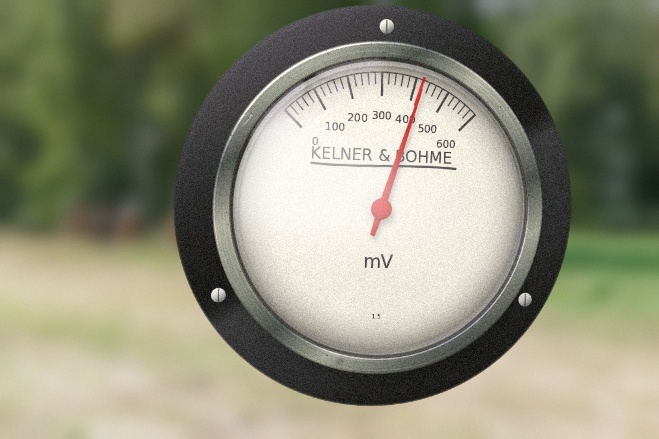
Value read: 420,mV
